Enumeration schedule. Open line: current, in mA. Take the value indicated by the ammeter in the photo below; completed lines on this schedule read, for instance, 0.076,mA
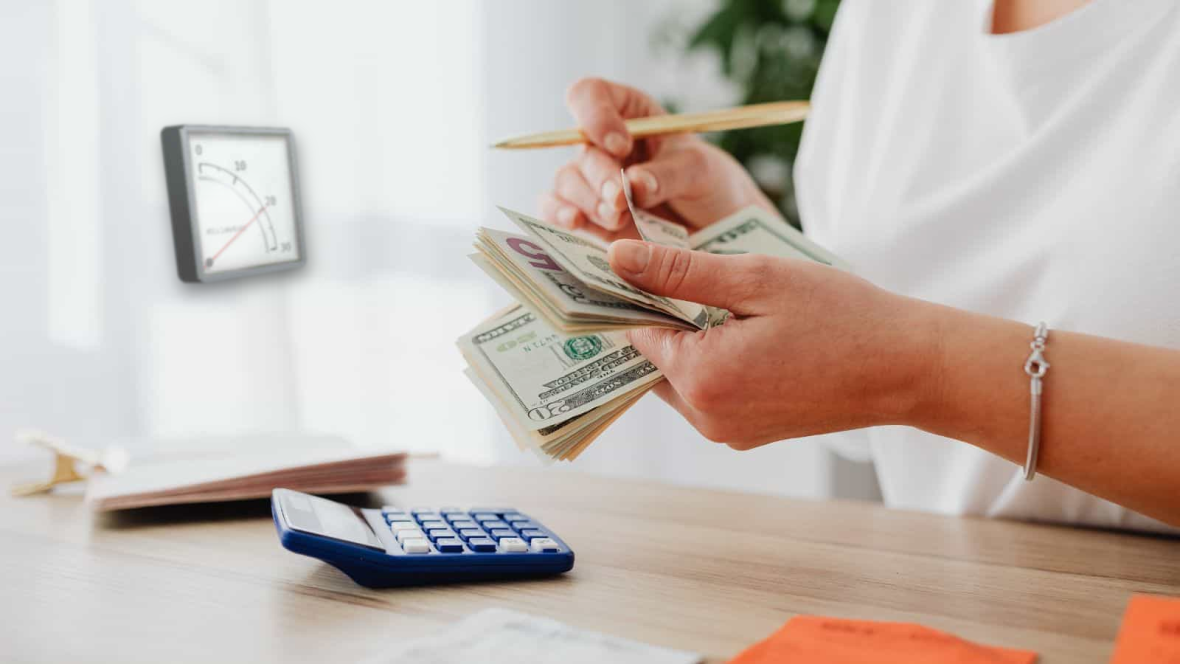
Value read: 20,mA
